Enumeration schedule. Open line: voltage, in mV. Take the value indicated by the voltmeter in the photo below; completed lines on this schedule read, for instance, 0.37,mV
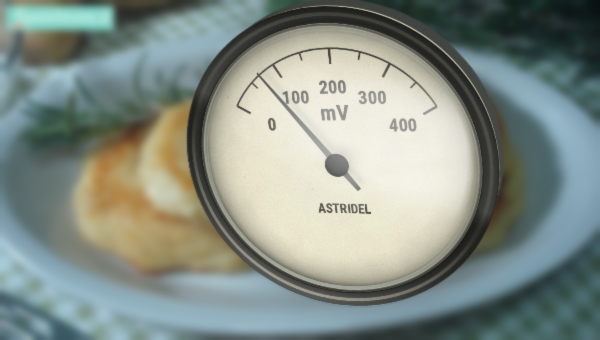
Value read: 75,mV
